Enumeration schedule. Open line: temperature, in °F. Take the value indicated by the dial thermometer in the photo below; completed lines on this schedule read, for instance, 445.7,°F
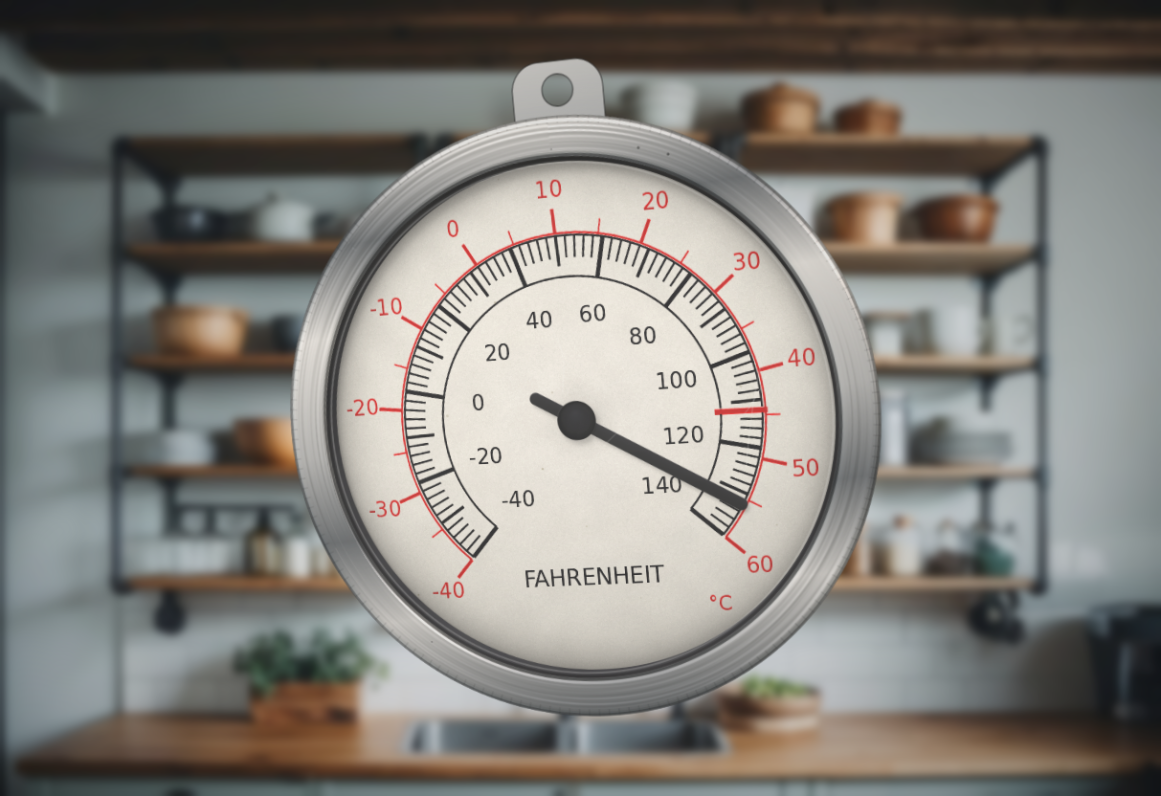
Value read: 132,°F
